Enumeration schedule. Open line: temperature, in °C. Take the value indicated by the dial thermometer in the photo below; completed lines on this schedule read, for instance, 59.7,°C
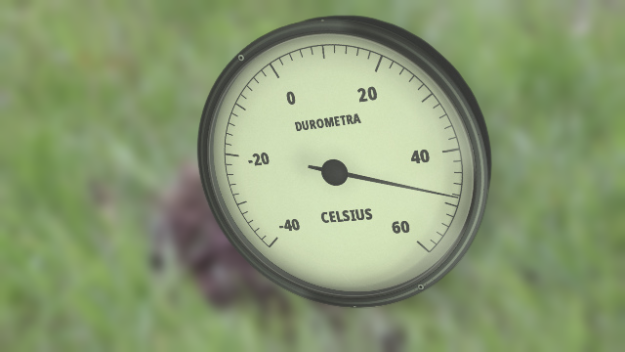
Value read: 48,°C
